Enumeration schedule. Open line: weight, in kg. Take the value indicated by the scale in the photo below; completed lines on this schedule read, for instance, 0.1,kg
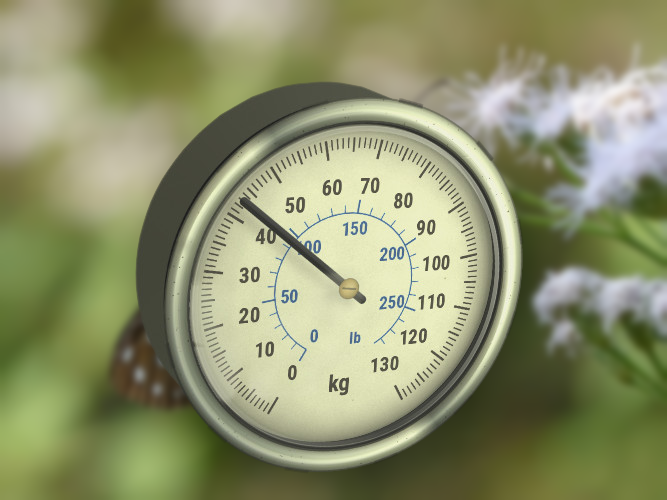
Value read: 43,kg
